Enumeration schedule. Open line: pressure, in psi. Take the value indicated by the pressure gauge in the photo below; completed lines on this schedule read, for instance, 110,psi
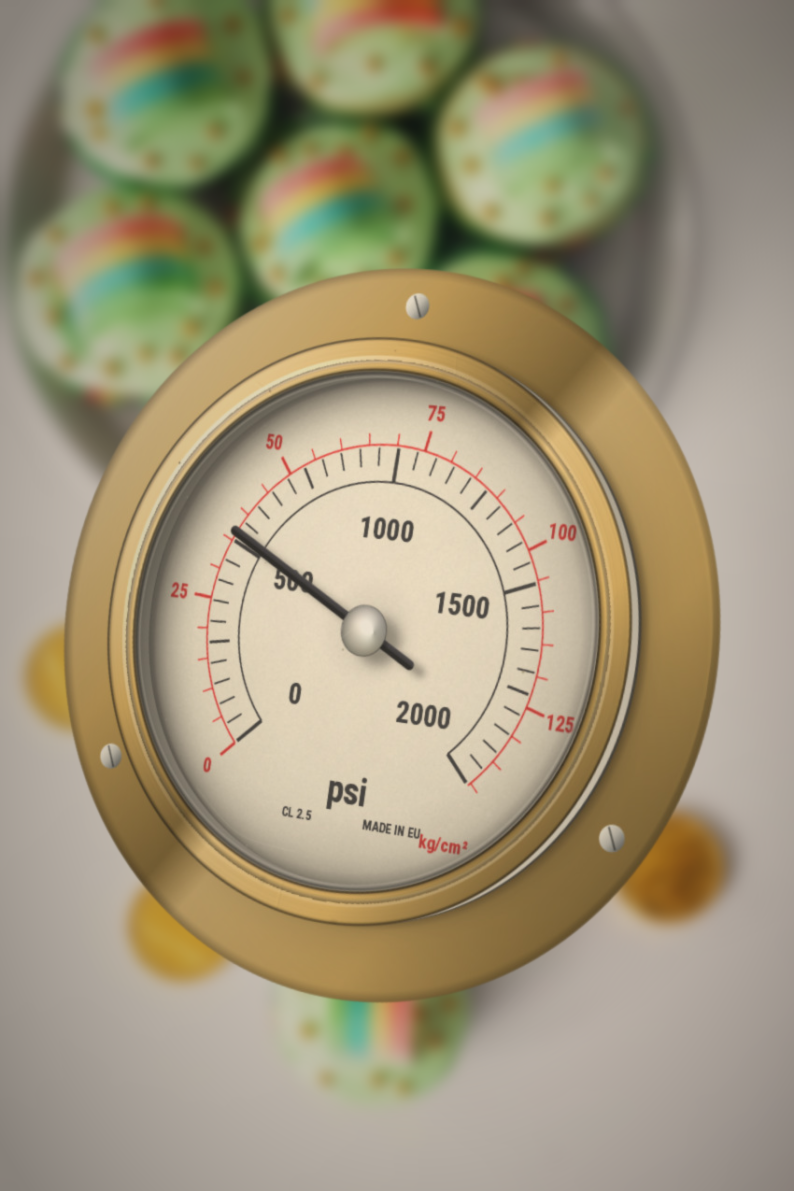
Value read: 525,psi
